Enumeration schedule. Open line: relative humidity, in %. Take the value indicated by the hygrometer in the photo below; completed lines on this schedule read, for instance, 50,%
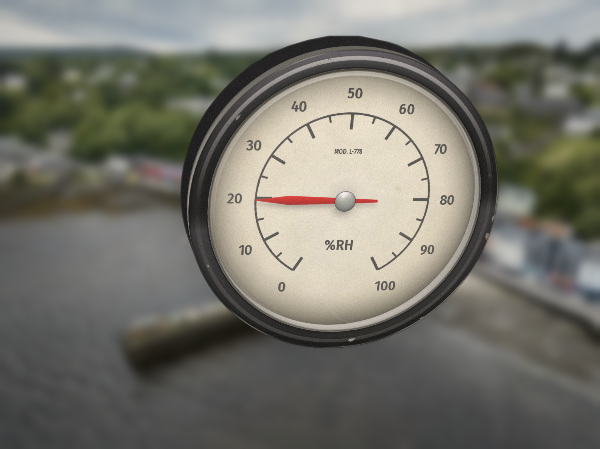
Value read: 20,%
